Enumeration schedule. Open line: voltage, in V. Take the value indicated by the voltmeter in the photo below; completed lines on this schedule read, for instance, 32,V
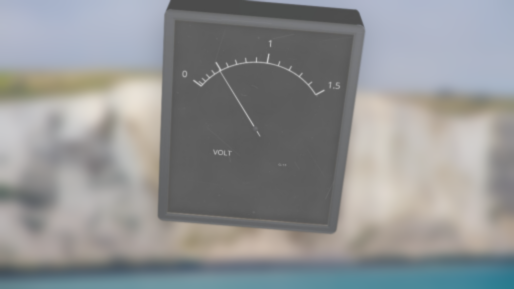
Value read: 0.5,V
